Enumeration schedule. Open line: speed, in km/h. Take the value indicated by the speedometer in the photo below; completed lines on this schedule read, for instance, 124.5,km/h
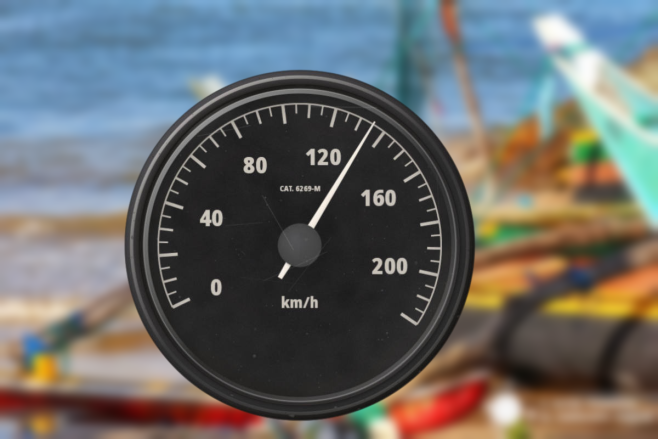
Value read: 135,km/h
